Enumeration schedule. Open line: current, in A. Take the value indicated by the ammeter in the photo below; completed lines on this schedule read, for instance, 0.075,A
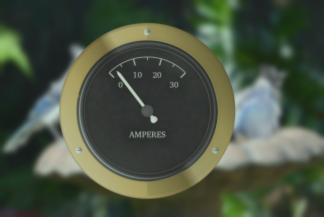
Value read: 2.5,A
